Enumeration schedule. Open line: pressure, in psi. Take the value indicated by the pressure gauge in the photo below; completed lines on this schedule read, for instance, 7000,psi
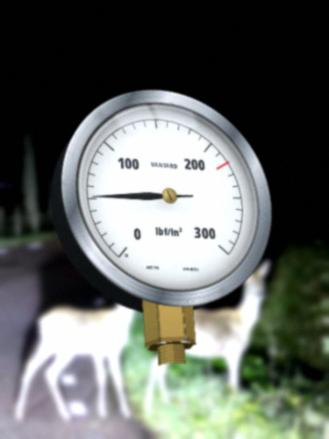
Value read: 50,psi
